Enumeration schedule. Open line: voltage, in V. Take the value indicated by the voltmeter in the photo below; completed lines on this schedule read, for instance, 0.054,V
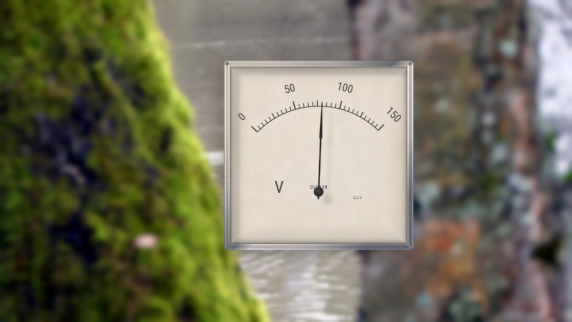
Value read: 80,V
